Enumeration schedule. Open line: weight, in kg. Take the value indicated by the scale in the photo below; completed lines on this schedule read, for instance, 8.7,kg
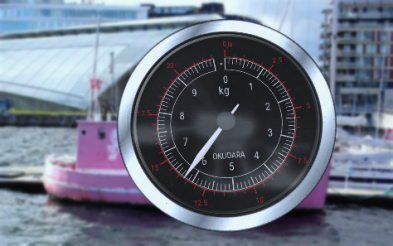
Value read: 6.2,kg
